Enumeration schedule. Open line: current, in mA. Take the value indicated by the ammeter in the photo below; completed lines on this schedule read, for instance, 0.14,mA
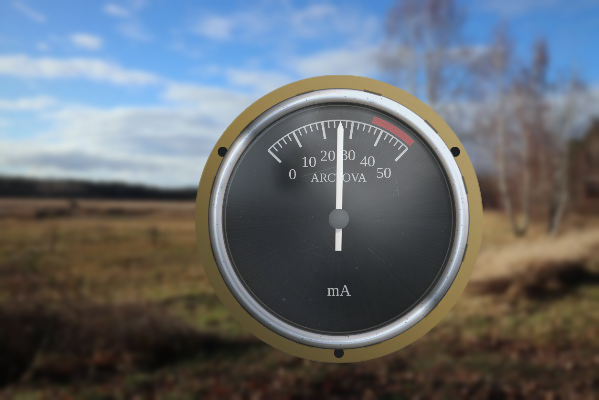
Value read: 26,mA
